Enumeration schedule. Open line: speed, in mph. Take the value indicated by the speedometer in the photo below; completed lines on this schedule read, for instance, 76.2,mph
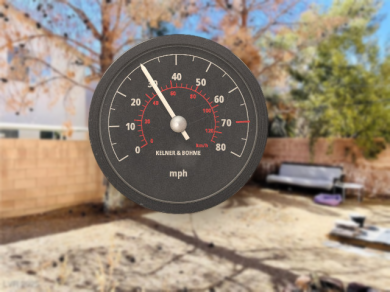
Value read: 30,mph
